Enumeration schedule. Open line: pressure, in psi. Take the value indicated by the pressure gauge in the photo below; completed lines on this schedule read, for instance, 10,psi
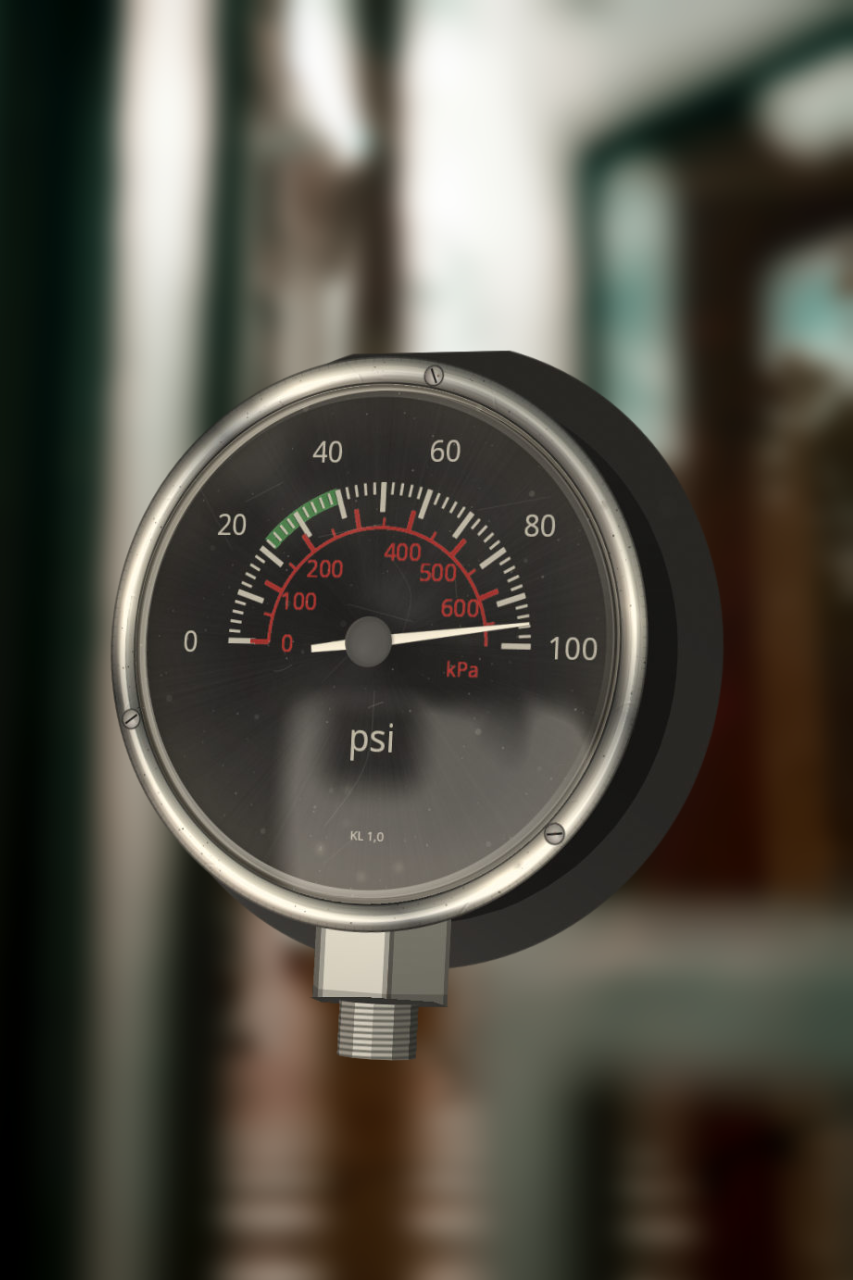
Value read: 96,psi
